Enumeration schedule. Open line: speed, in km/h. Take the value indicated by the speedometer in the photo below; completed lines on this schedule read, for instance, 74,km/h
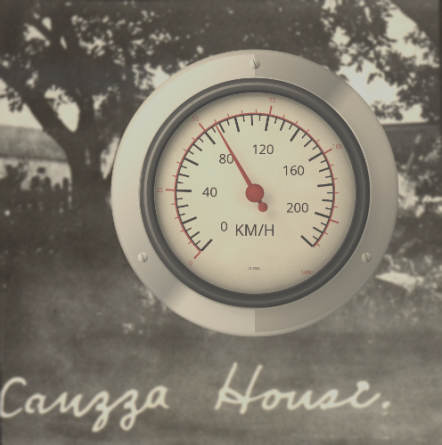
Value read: 87.5,km/h
